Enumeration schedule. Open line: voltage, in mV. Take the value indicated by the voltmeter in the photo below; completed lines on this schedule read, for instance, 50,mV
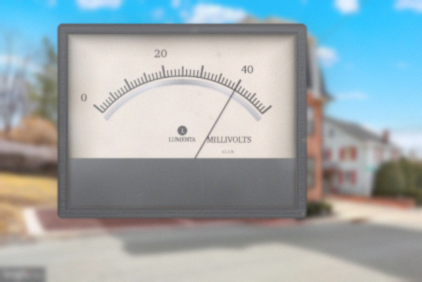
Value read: 40,mV
